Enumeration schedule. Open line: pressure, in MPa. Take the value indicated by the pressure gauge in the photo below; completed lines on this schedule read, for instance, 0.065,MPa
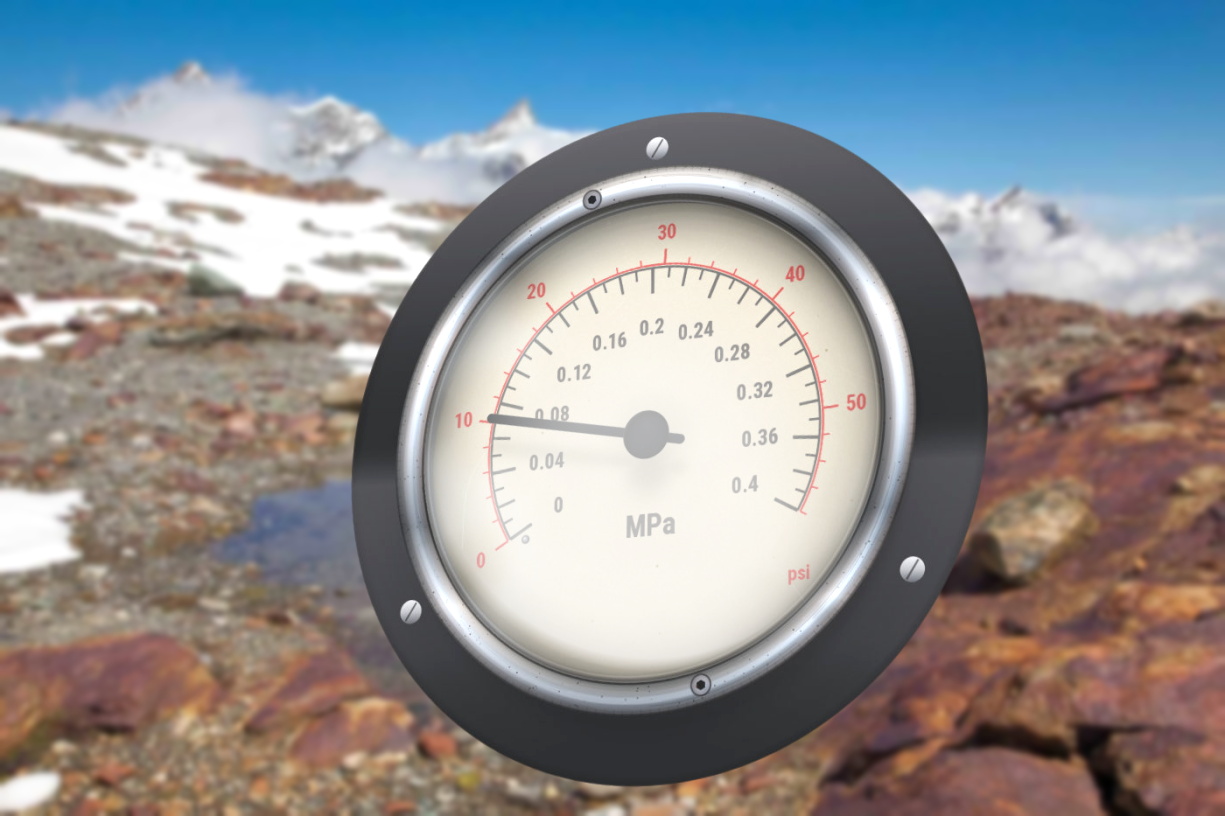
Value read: 0.07,MPa
